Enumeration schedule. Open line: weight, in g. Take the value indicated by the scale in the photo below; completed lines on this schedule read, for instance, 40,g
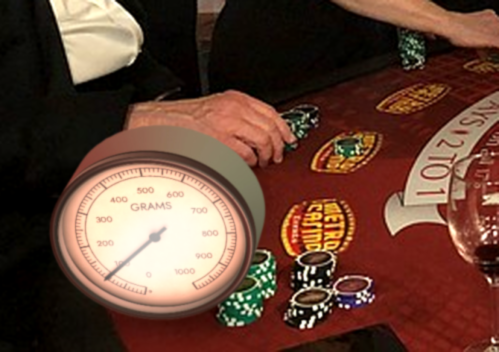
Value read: 100,g
